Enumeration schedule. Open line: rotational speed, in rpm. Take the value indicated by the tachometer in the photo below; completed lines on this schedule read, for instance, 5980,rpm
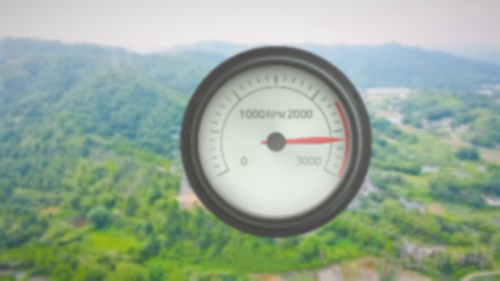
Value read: 2600,rpm
